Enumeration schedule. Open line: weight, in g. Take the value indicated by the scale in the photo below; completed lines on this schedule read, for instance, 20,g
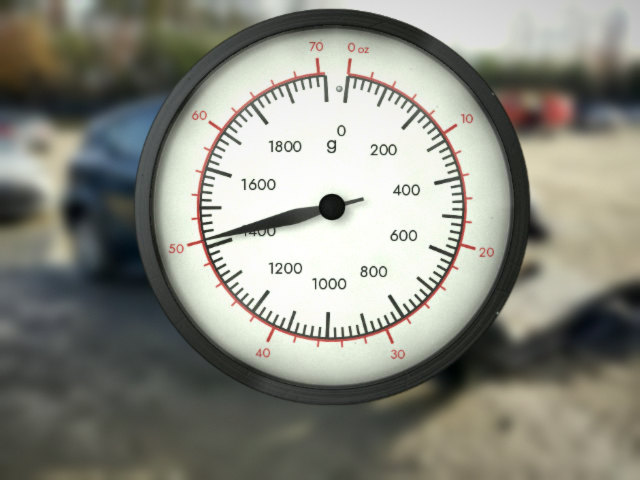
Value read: 1420,g
